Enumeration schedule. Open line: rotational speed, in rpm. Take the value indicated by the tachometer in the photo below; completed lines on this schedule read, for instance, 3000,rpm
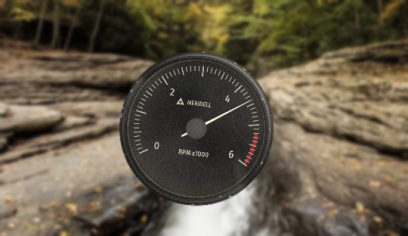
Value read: 4400,rpm
